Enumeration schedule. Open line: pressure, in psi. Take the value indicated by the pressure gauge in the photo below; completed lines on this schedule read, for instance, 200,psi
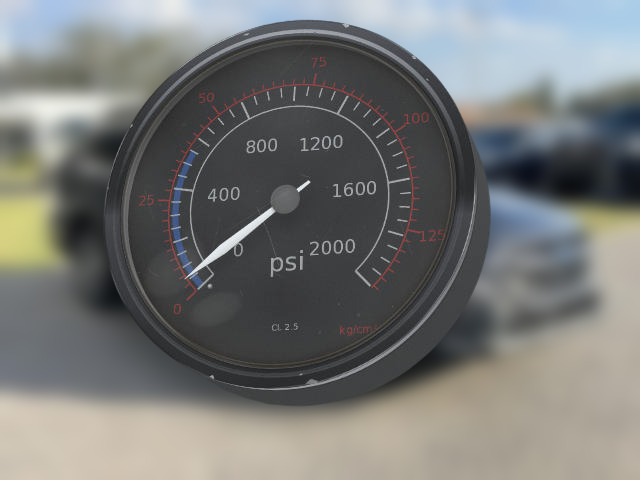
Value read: 50,psi
